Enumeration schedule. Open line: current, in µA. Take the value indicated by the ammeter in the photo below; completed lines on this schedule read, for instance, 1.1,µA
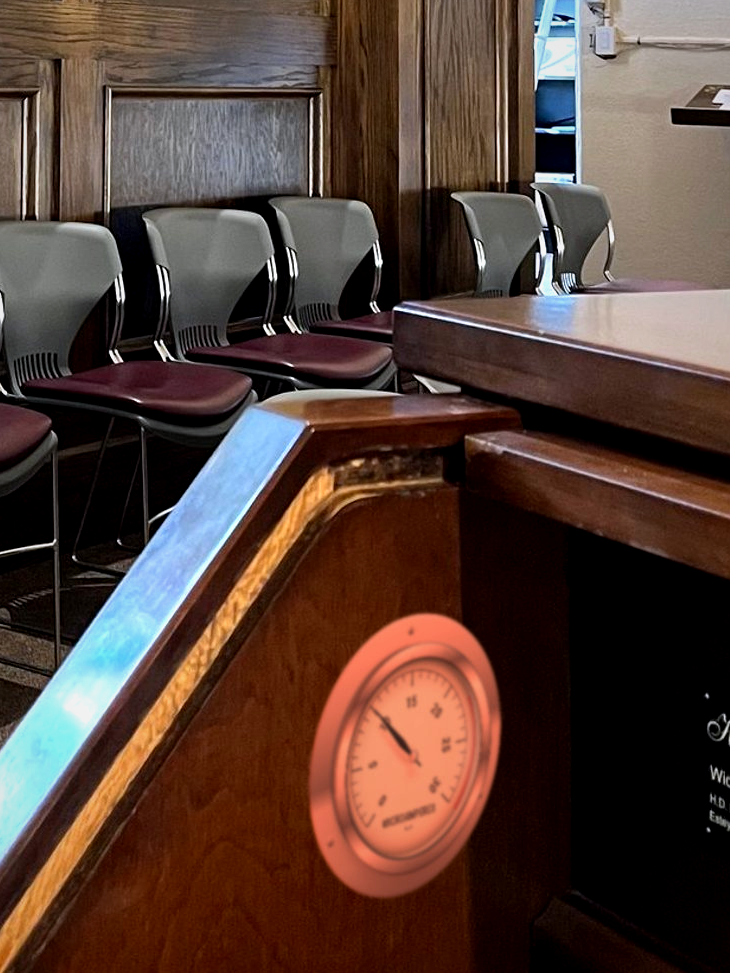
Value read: 10,µA
